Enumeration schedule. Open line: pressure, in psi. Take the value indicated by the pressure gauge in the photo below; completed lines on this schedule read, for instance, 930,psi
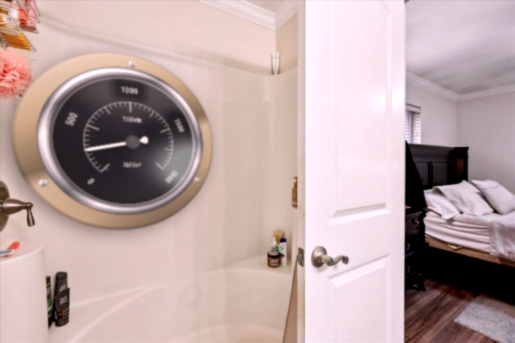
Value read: 250,psi
